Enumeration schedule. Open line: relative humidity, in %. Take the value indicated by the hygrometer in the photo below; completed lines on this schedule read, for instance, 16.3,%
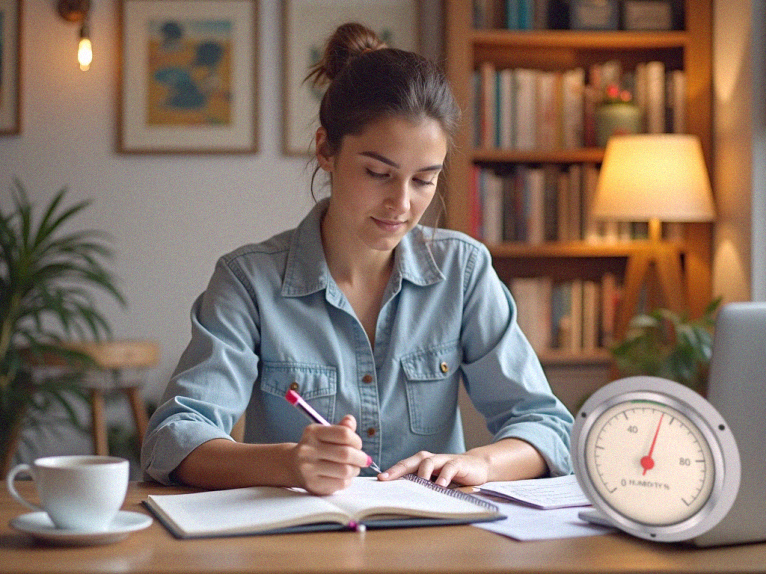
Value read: 56,%
